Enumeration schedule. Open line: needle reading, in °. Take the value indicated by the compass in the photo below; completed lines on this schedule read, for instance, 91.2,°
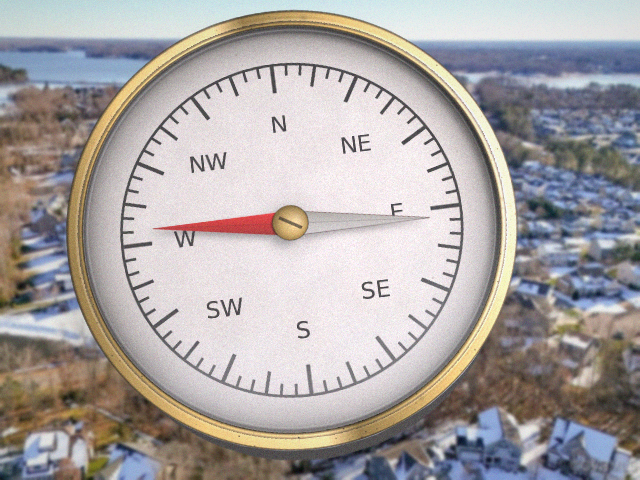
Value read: 275,°
